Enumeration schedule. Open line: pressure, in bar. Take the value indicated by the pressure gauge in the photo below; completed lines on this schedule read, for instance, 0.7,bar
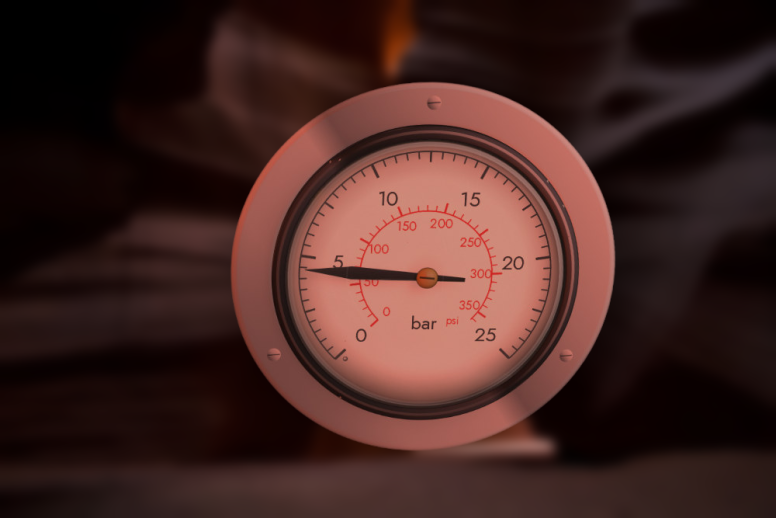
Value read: 4.5,bar
